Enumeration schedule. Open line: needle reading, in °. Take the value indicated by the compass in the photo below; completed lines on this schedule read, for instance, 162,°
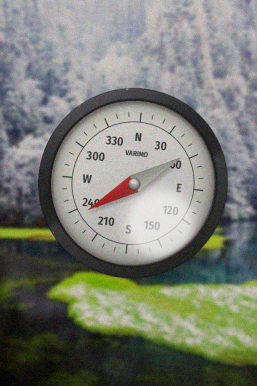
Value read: 235,°
